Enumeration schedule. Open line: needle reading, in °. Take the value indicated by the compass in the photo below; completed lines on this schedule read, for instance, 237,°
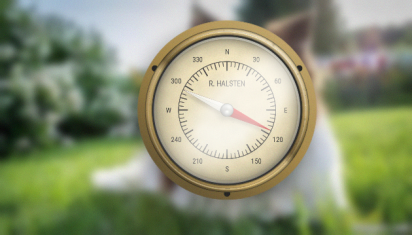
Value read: 115,°
